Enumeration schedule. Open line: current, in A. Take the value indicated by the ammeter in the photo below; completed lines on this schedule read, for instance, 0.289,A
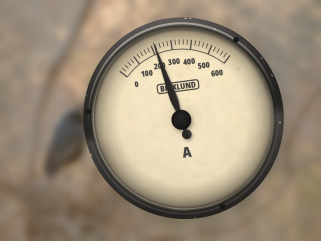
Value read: 220,A
